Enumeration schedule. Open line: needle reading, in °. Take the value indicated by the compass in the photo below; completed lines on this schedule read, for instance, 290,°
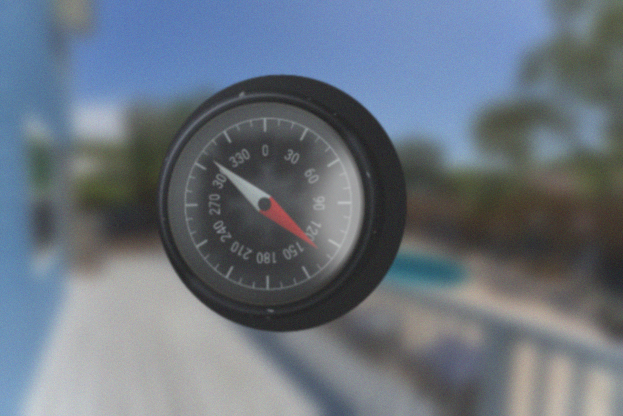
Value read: 130,°
